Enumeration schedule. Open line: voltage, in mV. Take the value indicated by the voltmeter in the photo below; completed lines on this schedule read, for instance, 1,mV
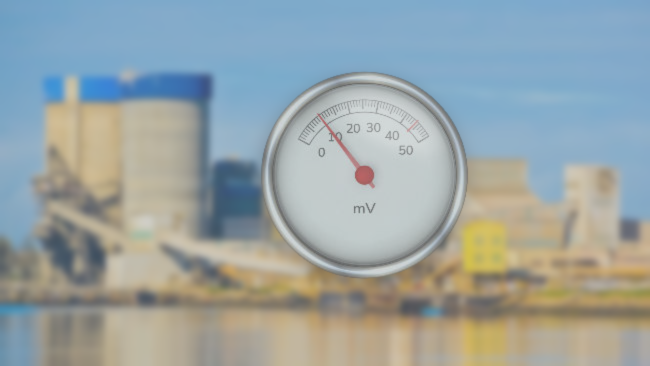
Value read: 10,mV
